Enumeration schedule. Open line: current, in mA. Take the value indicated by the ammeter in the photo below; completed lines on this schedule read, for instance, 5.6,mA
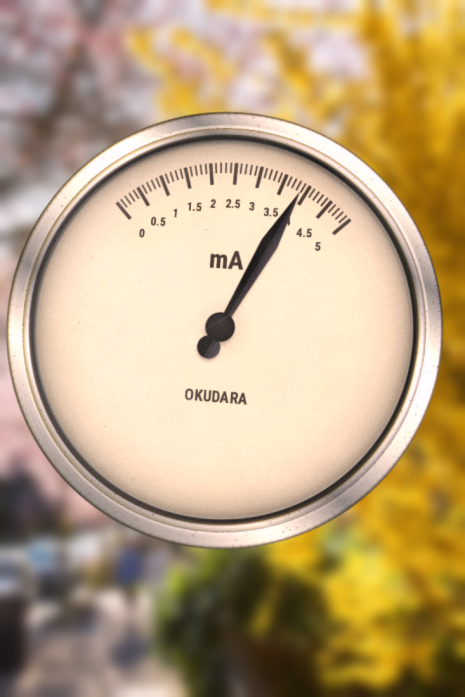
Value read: 3.9,mA
